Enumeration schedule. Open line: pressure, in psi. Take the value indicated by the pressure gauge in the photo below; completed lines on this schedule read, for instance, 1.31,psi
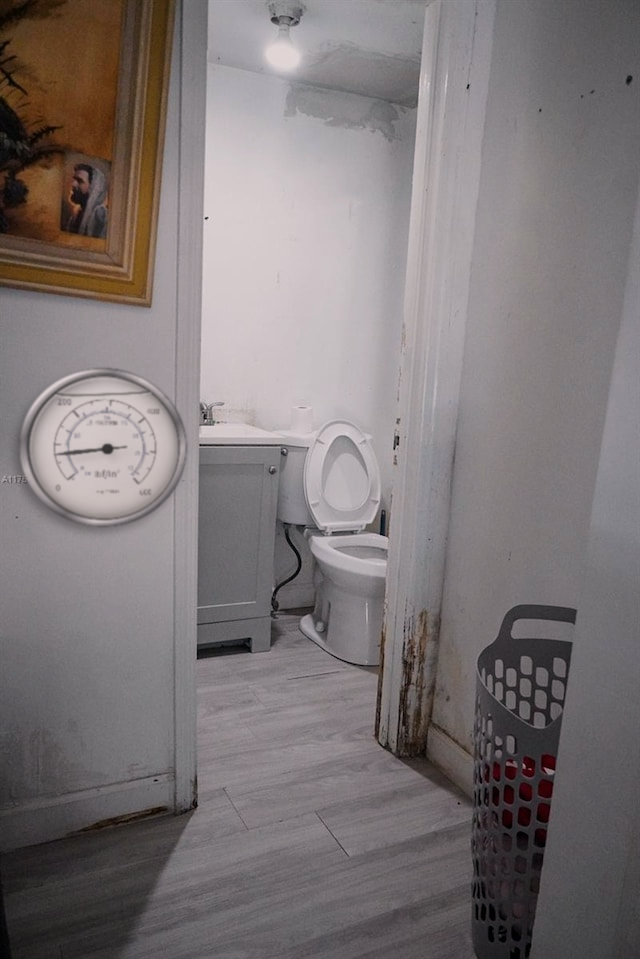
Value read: 75,psi
